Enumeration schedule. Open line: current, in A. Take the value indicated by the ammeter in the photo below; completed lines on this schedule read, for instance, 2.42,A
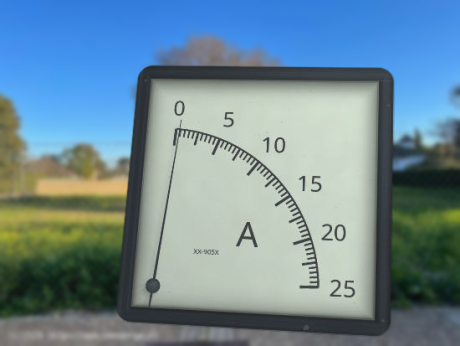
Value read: 0.5,A
